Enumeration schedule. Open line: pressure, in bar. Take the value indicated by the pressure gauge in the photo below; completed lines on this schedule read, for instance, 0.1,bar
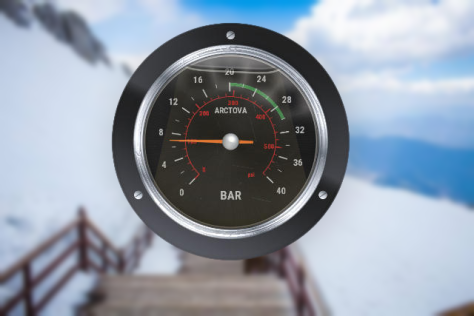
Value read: 7,bar
